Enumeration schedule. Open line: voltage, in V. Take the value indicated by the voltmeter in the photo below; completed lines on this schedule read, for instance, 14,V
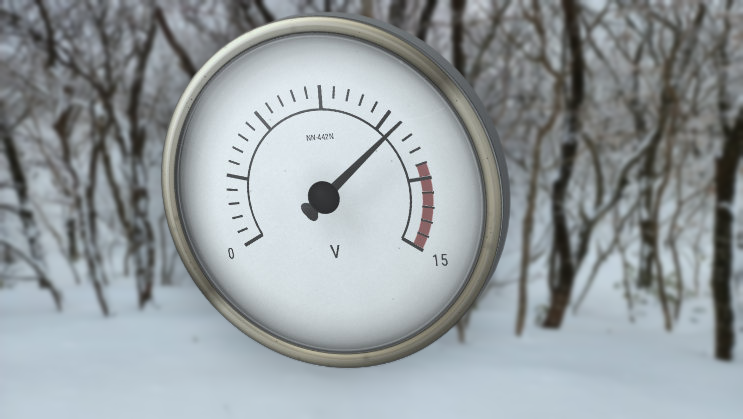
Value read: 10.5,V
